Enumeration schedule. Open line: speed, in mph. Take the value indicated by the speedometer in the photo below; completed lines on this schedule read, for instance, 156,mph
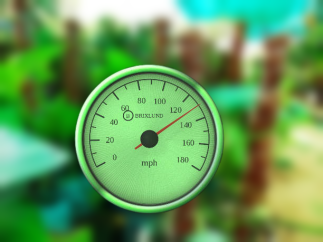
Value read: 130,mph
